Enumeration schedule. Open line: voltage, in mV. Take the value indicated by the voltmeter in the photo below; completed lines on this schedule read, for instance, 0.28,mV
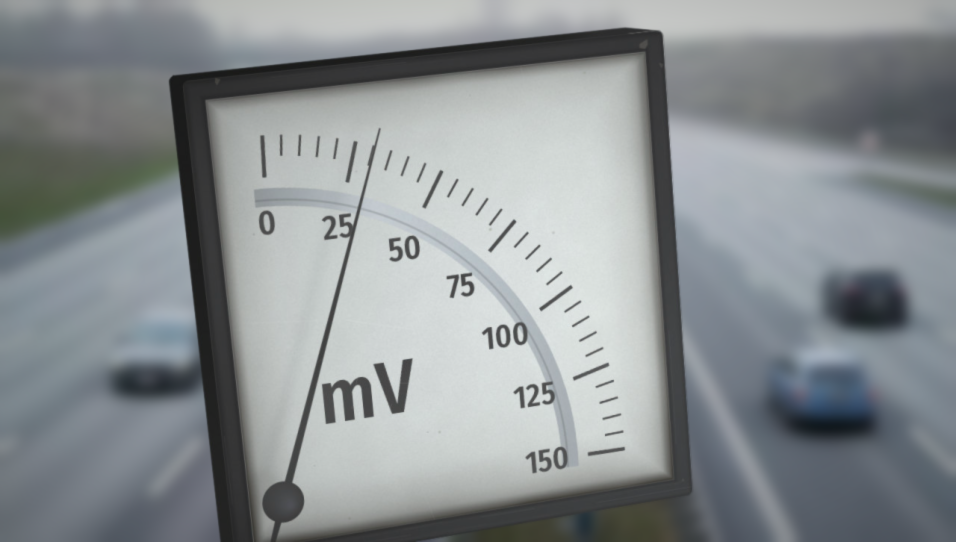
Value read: 30,mV
